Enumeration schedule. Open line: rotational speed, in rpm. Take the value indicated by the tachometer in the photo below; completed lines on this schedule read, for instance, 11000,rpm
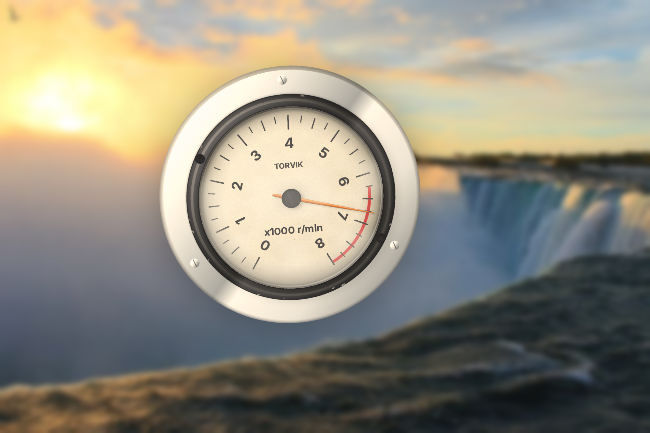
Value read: 6750,rpm
